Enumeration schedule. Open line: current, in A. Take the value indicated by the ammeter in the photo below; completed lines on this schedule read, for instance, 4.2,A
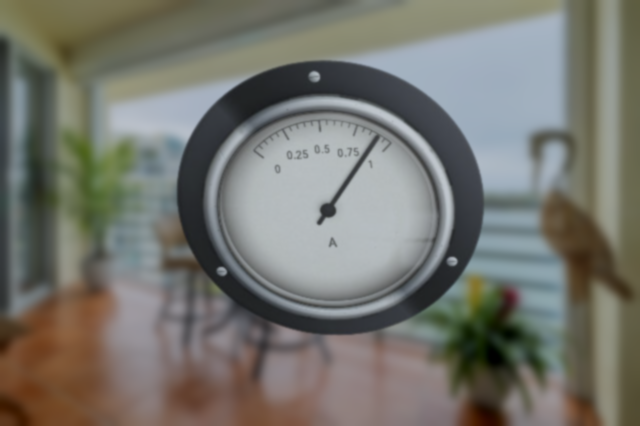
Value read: 0.9,A
